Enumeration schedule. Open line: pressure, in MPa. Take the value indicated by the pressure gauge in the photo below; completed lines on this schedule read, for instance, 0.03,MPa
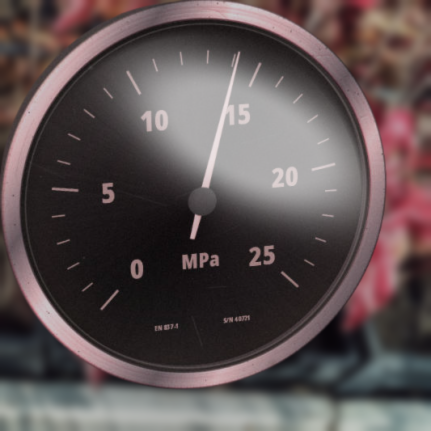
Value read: 14,MPa
